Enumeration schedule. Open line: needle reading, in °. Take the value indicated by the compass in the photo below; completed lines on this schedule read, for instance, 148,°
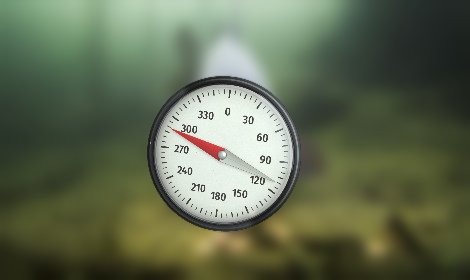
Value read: 290,°
